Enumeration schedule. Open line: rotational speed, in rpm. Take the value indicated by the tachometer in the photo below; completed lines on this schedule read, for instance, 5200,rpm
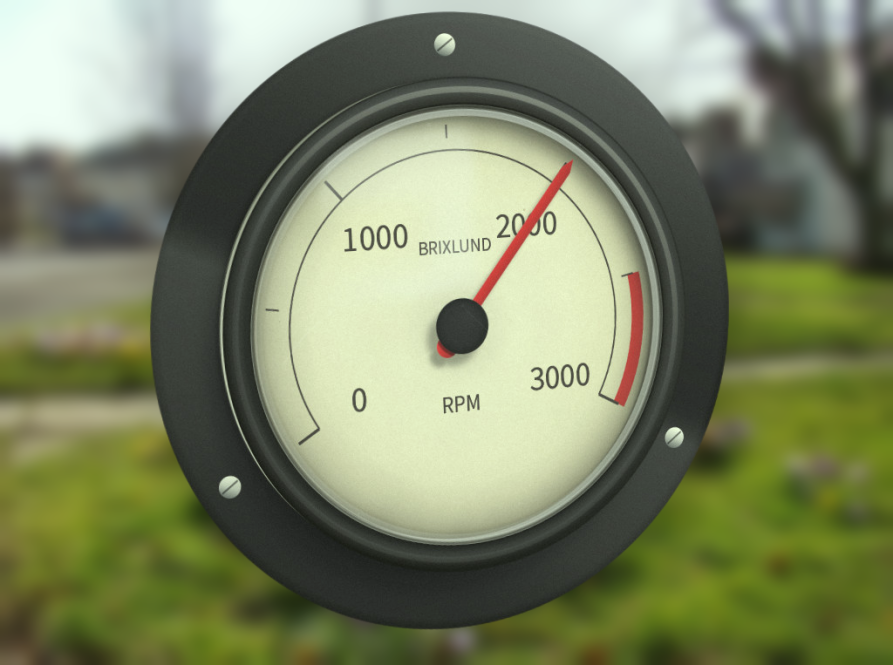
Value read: 2000,rpm
